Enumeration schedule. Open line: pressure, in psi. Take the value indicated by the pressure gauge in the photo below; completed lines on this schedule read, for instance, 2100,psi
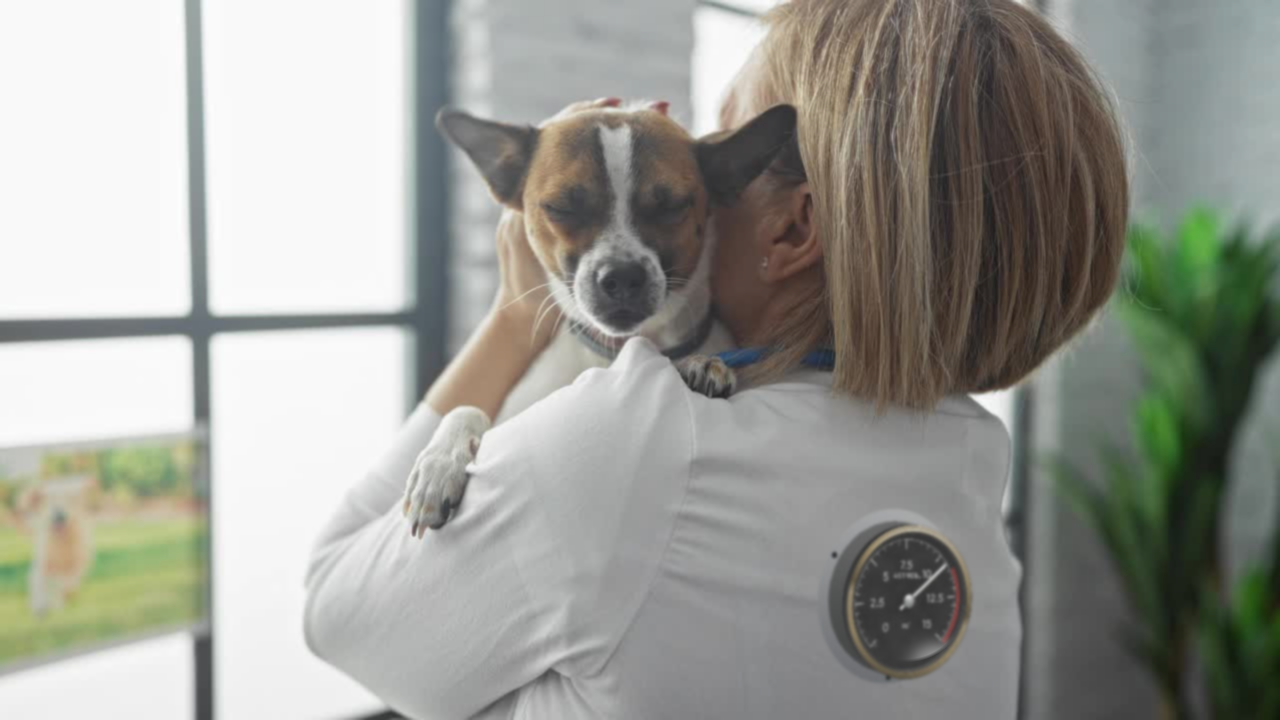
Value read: 10.5,psi
